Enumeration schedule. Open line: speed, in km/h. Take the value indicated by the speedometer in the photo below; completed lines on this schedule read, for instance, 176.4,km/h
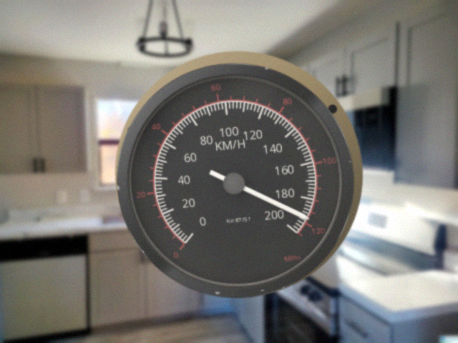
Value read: 190,km/h
